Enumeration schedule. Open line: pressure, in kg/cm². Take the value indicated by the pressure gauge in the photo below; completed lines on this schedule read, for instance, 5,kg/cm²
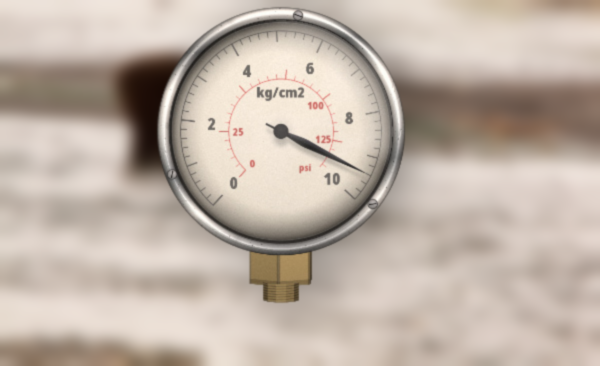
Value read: 9.4,kg/cm²
